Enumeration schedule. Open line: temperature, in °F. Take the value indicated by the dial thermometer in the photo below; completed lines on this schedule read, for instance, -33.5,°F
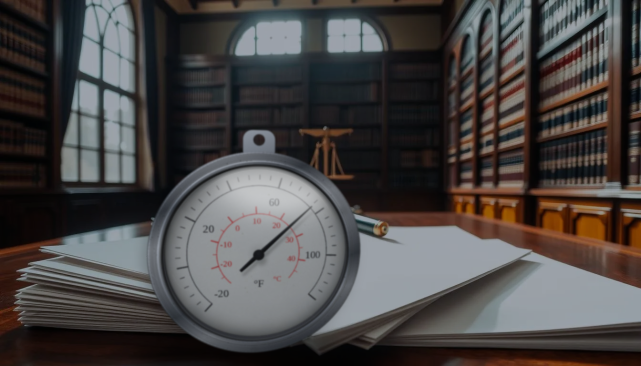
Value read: 76,°F
